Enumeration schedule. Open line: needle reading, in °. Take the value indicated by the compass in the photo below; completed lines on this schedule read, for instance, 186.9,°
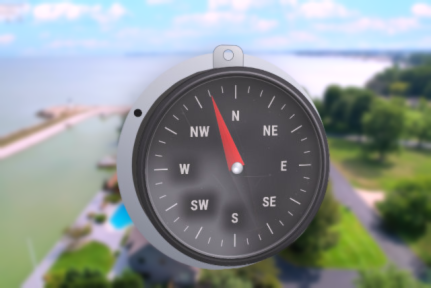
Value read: 340,°
